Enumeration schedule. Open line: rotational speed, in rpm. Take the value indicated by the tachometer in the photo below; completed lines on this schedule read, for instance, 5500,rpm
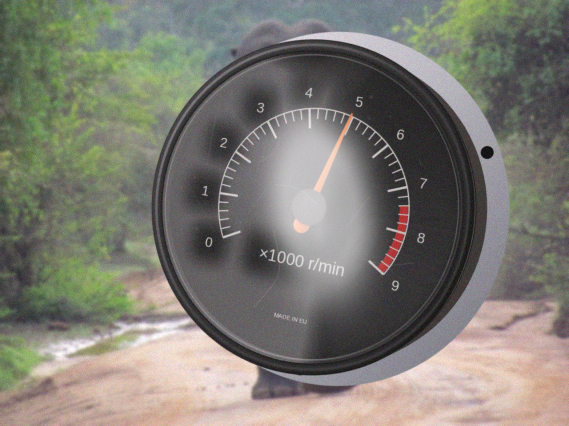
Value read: 5000,rpm
